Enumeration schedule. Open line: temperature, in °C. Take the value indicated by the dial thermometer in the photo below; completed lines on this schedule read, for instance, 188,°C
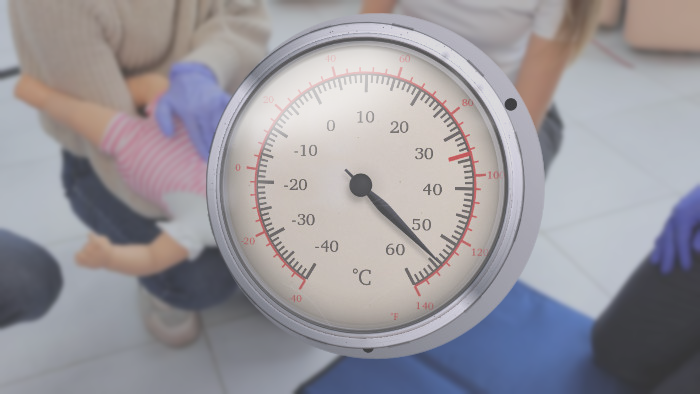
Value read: 54,°C
